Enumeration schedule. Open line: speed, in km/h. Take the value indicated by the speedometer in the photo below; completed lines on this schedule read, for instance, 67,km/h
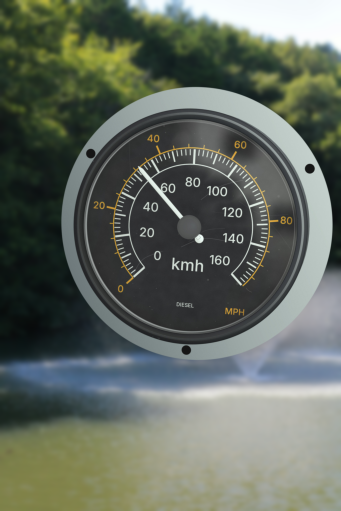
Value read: 54,km/h
